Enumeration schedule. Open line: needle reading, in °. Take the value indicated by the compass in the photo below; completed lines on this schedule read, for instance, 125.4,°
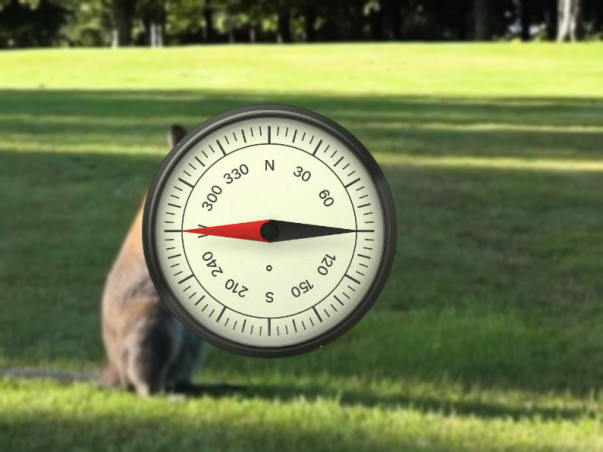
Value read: 270,°
